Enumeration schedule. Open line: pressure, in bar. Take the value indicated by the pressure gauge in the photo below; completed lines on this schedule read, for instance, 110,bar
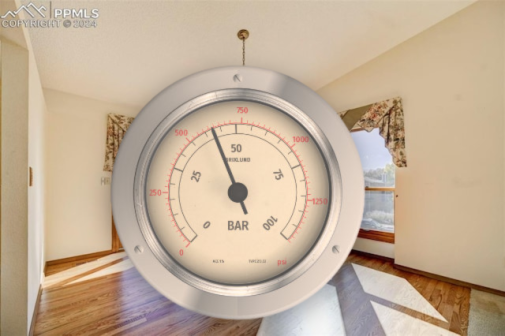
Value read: 42.5,bar
